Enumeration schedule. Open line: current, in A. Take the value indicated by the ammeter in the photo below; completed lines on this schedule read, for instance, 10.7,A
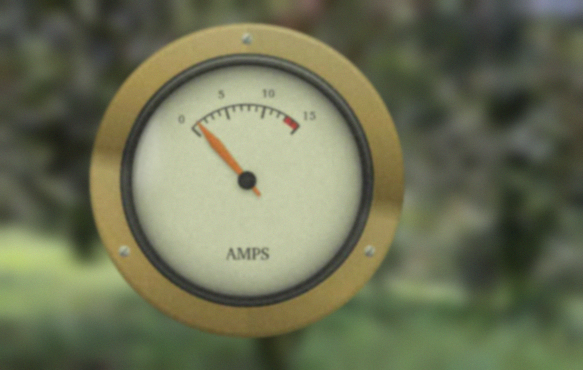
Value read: 1,A
